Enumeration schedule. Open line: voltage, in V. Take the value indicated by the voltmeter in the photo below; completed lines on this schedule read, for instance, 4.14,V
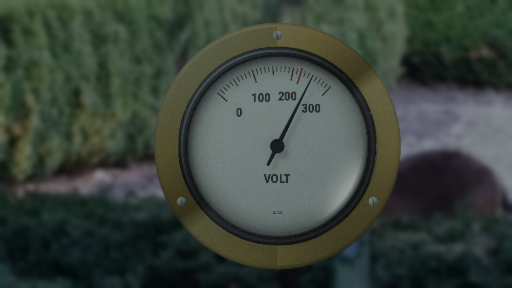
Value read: 250,V
